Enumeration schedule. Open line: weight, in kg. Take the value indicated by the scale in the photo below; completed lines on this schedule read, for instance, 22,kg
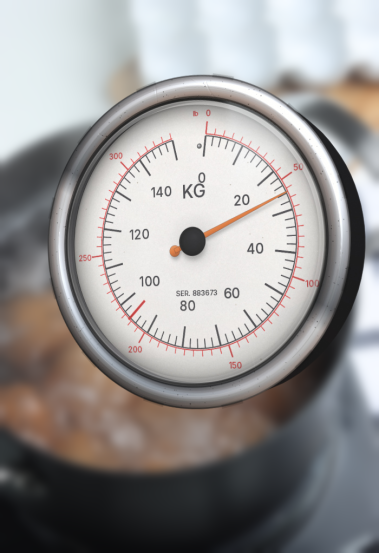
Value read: 26,kg
